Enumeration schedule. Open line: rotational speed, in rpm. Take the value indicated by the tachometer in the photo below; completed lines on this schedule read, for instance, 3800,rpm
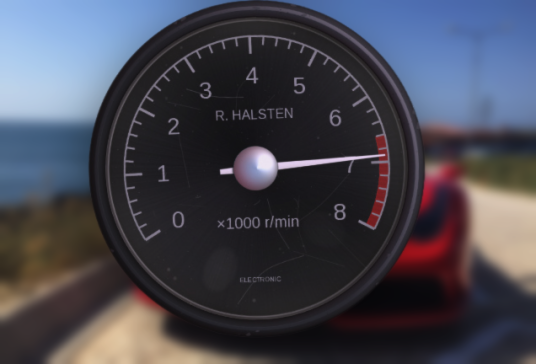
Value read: 6900,rpm
